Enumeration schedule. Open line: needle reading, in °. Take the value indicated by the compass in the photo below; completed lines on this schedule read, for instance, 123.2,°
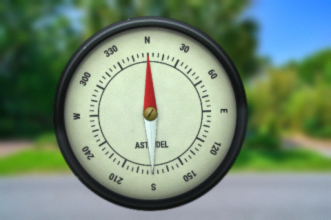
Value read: 0,°
